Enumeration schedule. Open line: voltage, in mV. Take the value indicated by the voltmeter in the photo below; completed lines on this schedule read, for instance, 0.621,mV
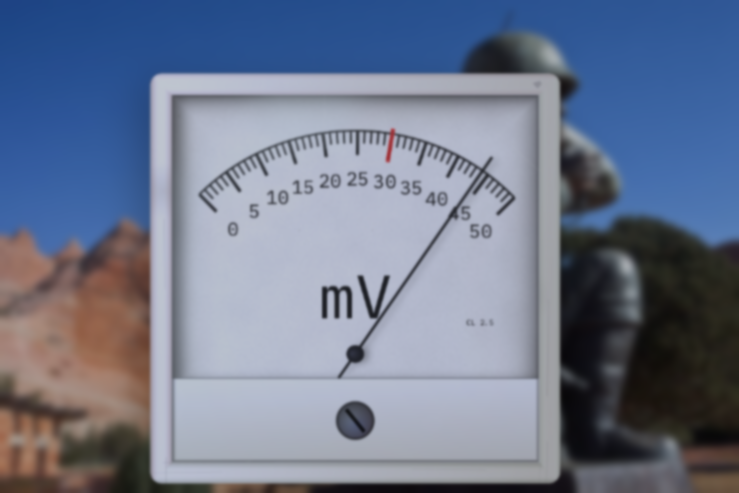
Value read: 44,mV
